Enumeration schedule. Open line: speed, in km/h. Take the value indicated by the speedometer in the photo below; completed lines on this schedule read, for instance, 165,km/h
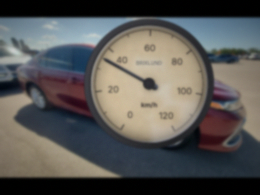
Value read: 35,km/h
